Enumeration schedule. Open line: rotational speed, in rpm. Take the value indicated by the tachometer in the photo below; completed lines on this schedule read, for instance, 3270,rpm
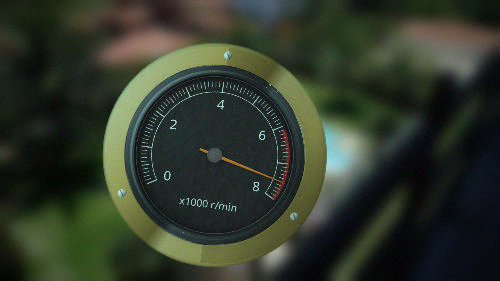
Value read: 7500,rpm
